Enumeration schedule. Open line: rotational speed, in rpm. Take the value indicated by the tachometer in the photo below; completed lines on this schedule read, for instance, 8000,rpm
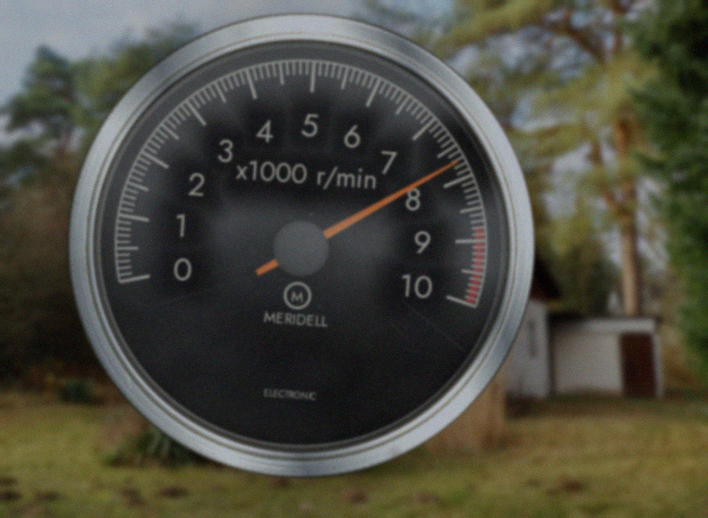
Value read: 7700,rpm
